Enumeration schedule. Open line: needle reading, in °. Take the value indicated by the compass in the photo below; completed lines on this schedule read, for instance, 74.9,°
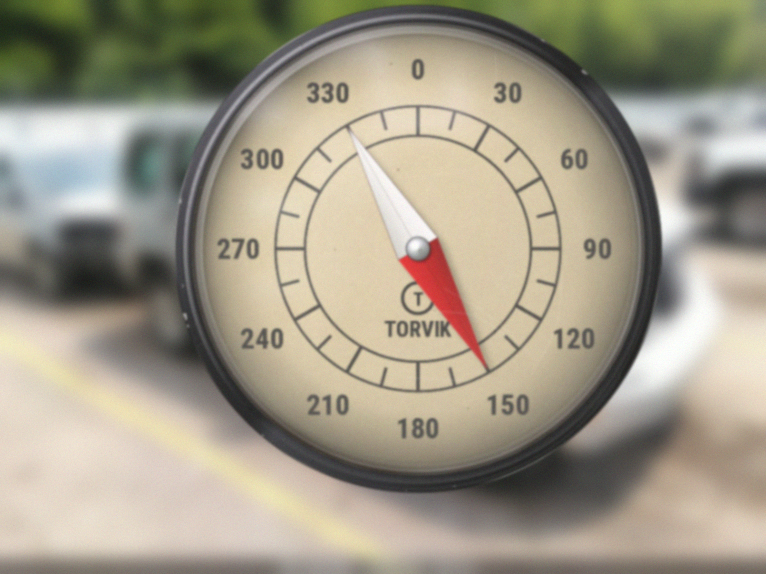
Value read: 150,°
